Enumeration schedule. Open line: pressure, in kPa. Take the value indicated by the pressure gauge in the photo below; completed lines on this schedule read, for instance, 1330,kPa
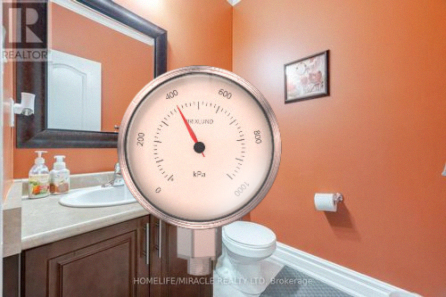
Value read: 400,kPa
